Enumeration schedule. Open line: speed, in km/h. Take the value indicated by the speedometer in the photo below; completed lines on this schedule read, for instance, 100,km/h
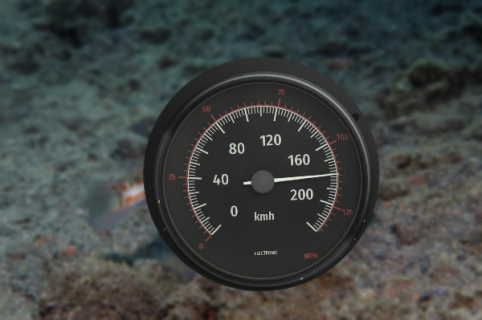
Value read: 180,km/h
